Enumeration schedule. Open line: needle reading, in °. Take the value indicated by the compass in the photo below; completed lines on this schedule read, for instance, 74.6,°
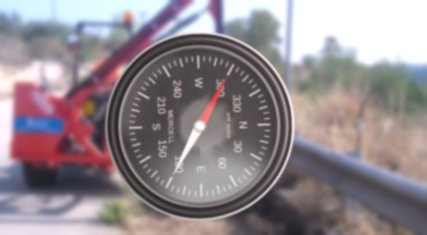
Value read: 300,°
